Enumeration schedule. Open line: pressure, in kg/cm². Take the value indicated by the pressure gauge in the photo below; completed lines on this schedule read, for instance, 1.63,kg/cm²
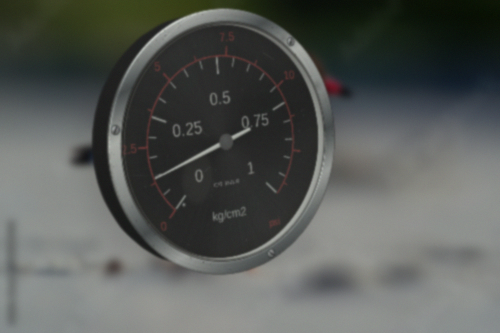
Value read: 0.1,kg/cm²
